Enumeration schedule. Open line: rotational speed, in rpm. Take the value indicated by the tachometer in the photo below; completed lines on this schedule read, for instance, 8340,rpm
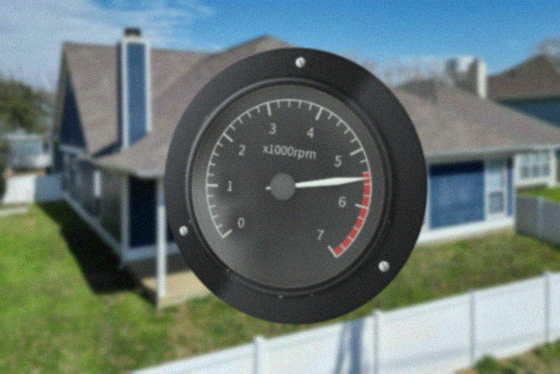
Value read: 5500,rpm
